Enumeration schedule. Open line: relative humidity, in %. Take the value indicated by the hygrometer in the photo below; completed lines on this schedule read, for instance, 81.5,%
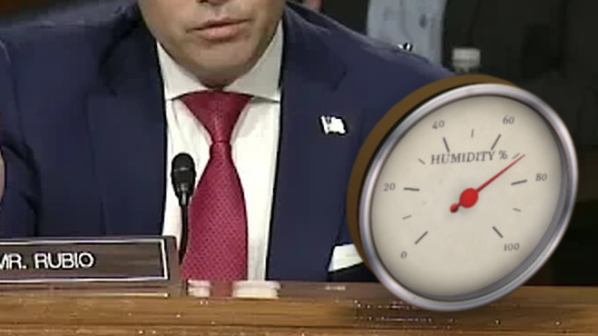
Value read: 70,%
